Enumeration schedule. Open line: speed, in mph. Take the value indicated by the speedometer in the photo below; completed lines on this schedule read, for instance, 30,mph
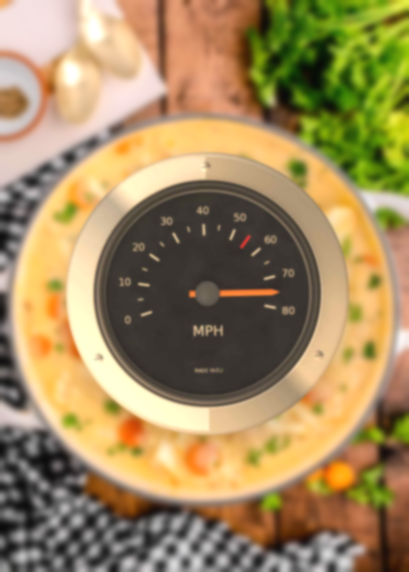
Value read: 75,mph
